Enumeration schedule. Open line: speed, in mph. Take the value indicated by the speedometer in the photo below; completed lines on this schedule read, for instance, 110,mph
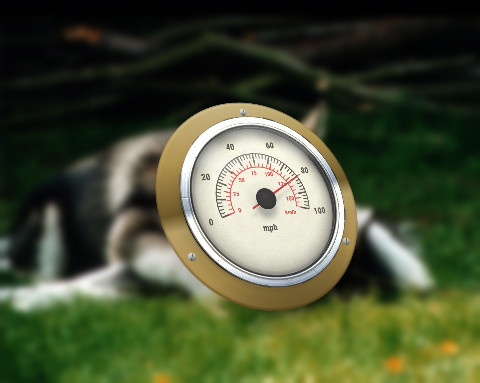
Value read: 80,mph
